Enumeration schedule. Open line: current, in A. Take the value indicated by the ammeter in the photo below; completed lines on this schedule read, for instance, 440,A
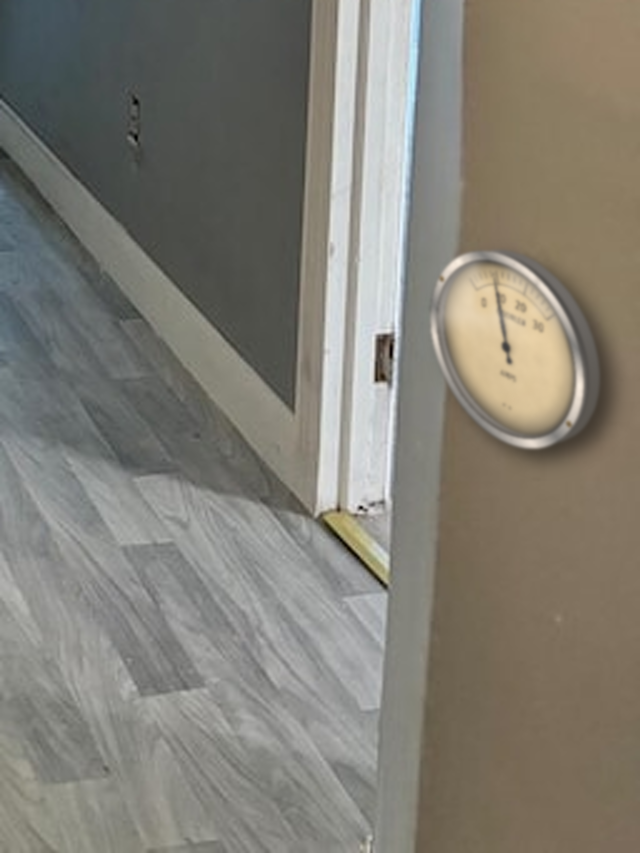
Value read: 10,A
